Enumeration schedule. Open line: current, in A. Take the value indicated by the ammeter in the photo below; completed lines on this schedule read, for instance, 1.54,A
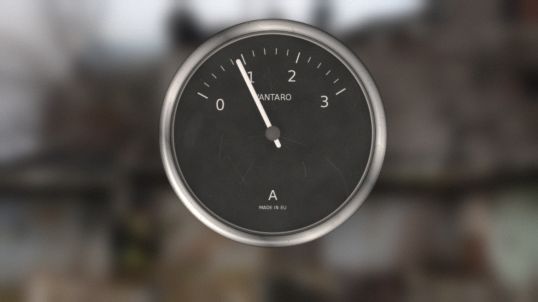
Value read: 0.9,A
